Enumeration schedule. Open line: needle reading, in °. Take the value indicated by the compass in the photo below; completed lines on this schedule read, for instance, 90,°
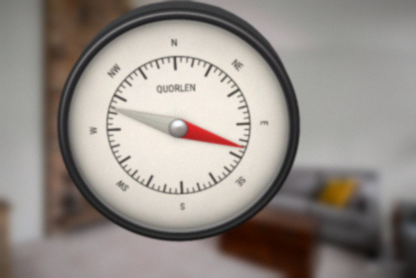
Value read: 110,°
